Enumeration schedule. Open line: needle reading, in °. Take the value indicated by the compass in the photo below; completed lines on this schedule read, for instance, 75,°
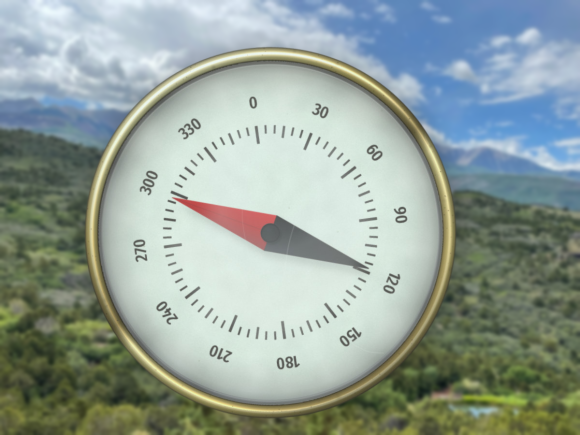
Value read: 297.5,°
